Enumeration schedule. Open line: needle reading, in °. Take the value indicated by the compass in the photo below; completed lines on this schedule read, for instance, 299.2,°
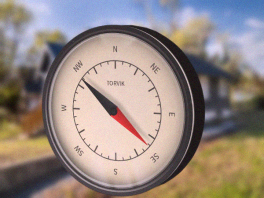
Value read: 130,°
